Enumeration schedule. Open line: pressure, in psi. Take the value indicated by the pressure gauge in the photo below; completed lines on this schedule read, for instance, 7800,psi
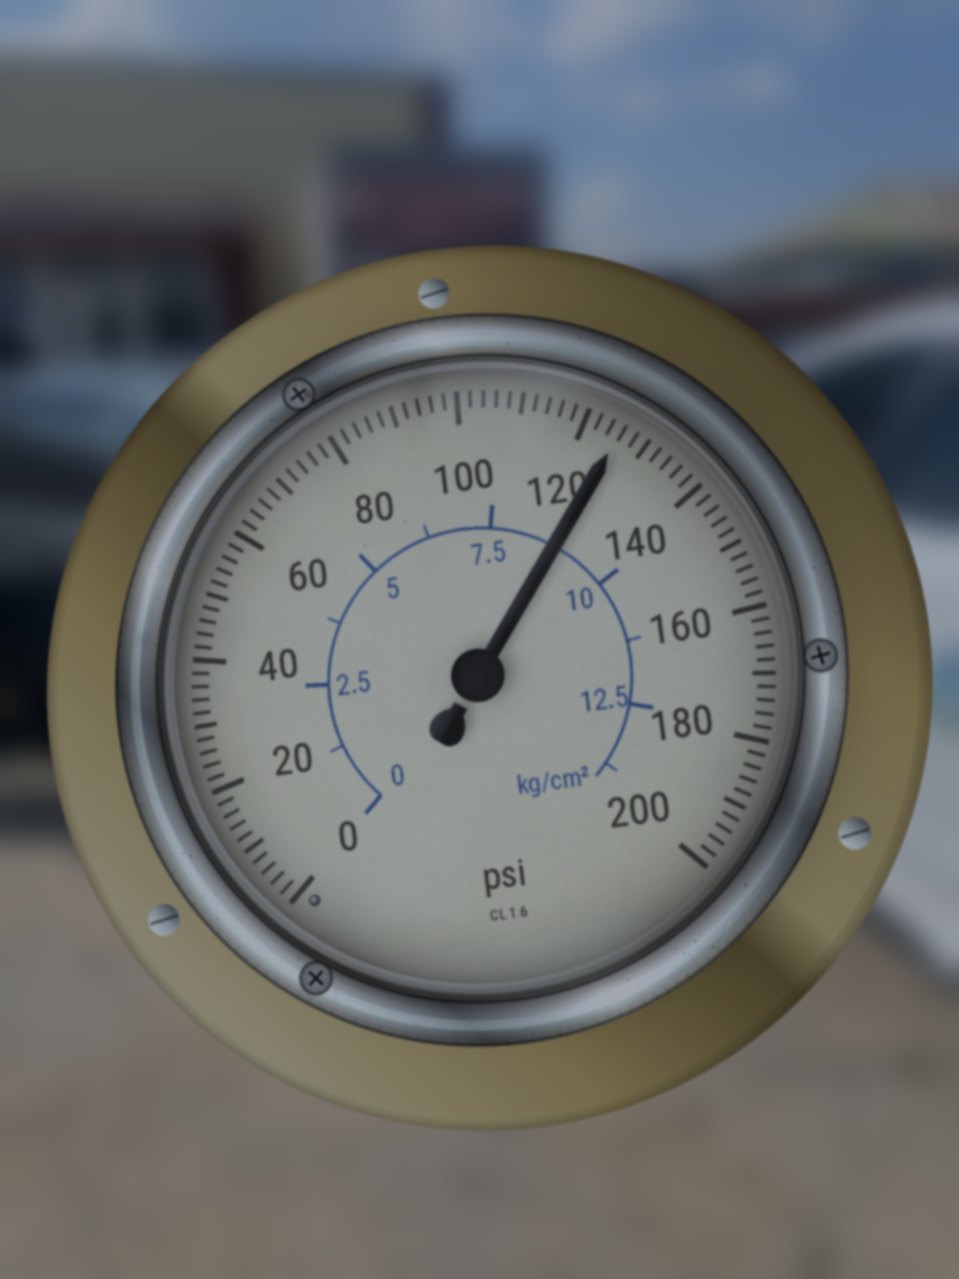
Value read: 126,psi
